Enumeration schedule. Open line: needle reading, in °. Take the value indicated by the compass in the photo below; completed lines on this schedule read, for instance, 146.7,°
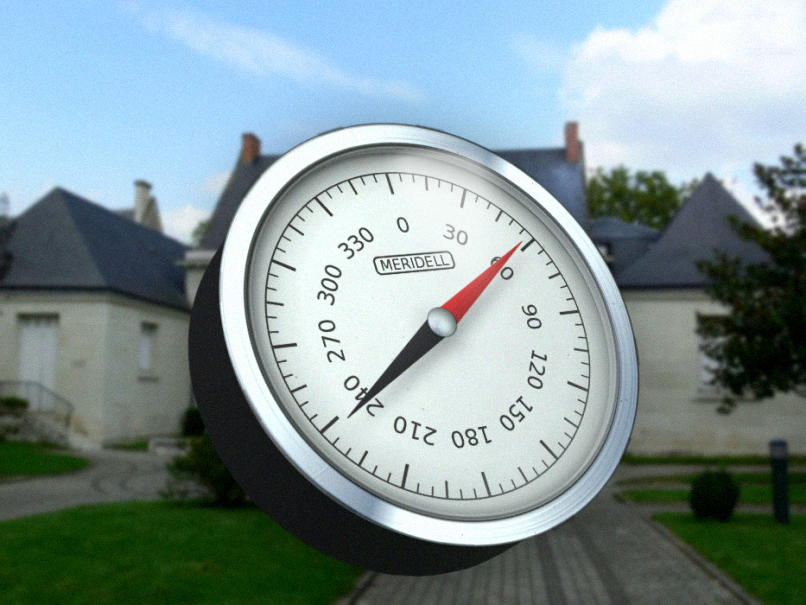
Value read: 57.5,°
